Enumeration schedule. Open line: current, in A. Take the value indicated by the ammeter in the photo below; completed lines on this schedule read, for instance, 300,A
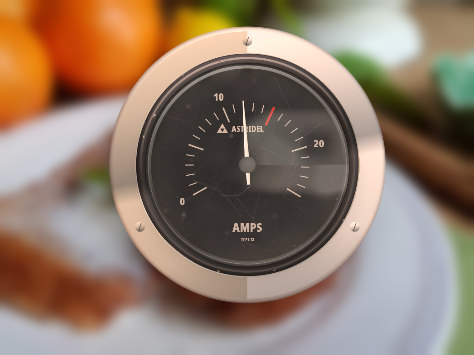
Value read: 12,A
